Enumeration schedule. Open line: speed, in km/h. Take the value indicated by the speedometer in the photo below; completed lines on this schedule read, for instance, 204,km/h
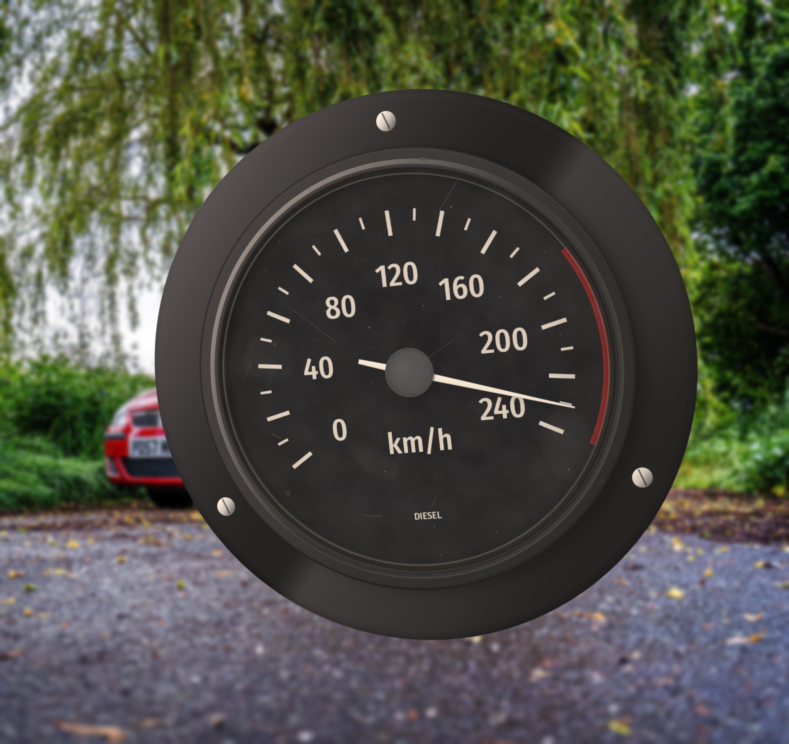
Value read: 230,km/h
